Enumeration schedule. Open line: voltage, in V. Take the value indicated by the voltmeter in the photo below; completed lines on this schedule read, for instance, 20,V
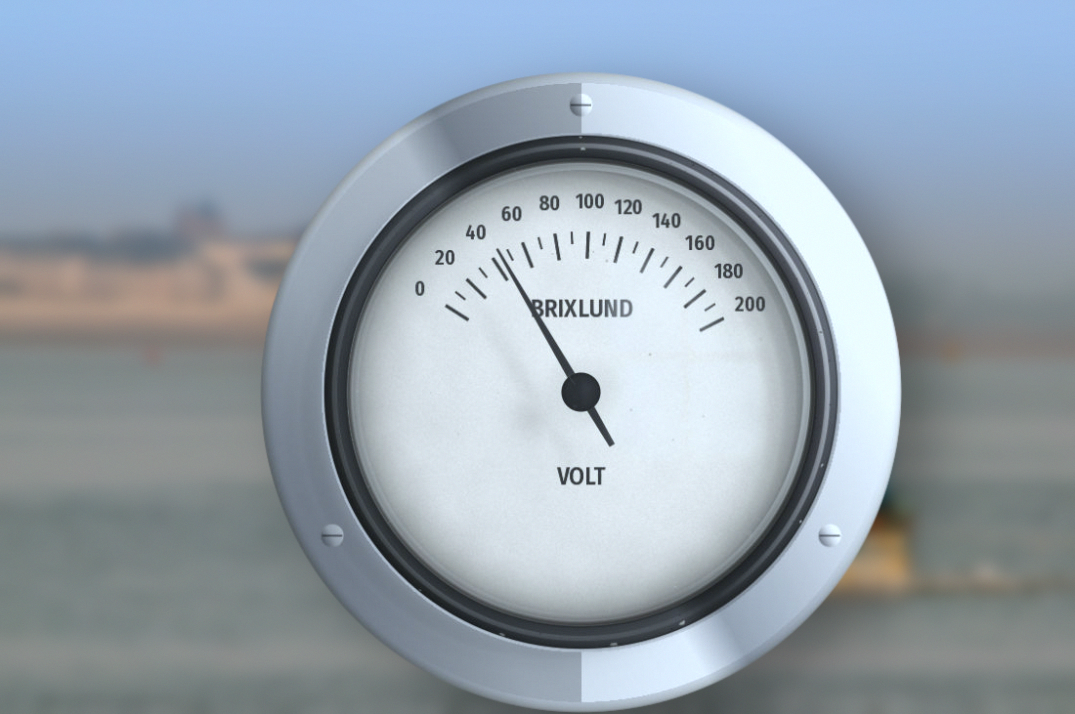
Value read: 45,V
